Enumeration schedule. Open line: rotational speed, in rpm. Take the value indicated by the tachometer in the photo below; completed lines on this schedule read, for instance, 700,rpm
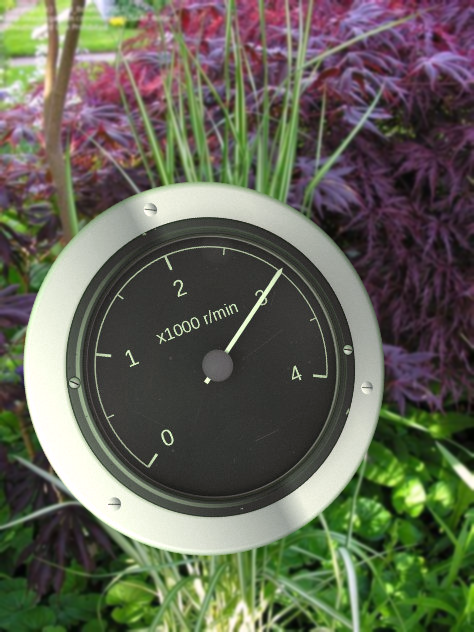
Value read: 3000,rpm
